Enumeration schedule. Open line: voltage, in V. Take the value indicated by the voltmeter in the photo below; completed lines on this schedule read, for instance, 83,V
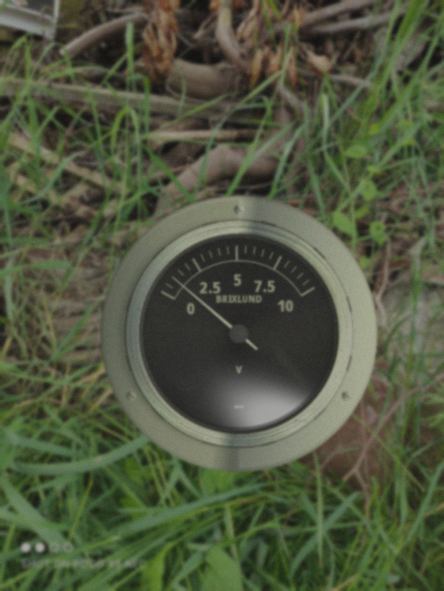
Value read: 1,V
